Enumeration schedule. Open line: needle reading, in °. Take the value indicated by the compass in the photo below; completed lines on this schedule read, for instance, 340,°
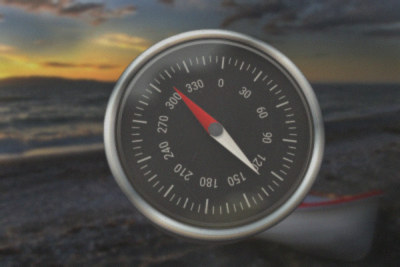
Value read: 310,°
